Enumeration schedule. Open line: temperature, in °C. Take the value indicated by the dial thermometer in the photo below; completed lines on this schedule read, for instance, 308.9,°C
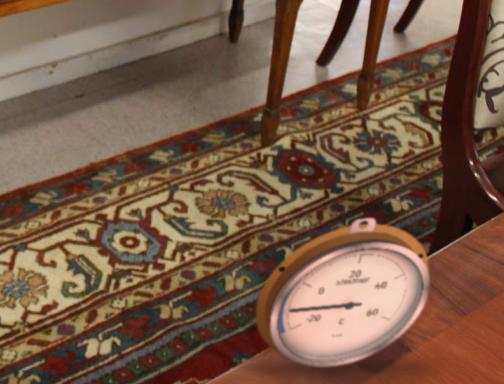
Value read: -10,°C
